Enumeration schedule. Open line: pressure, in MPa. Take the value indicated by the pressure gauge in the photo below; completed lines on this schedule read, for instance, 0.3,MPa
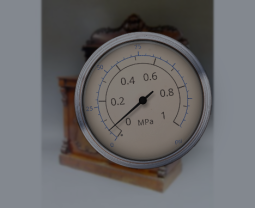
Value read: 0.05,MPa
